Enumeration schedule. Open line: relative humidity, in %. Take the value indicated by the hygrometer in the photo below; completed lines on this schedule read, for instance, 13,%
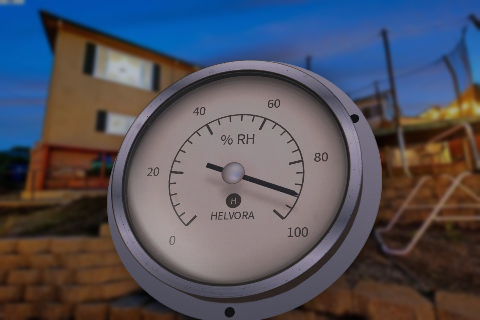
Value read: 92,%
